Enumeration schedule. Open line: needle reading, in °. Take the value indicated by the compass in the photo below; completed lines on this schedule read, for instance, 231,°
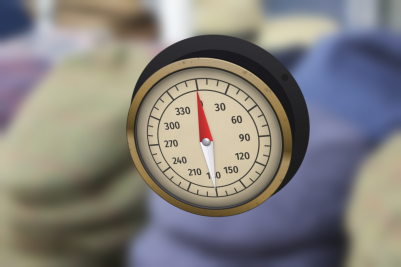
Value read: 0,°
